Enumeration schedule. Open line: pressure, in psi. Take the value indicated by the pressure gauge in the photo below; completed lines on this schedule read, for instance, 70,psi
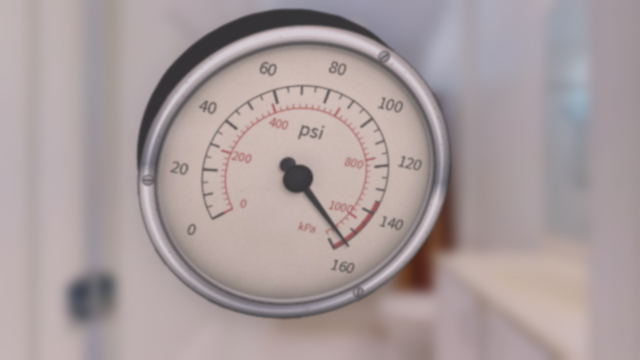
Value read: 155,psi
